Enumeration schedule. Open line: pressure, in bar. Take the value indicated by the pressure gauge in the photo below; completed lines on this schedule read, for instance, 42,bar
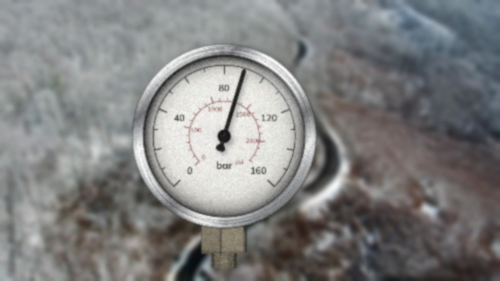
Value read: 90,bar
